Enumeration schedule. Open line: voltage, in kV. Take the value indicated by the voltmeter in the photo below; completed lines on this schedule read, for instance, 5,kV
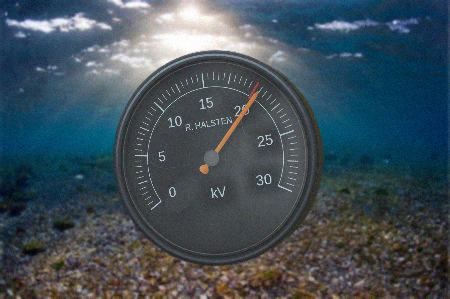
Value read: 20.5,kV
